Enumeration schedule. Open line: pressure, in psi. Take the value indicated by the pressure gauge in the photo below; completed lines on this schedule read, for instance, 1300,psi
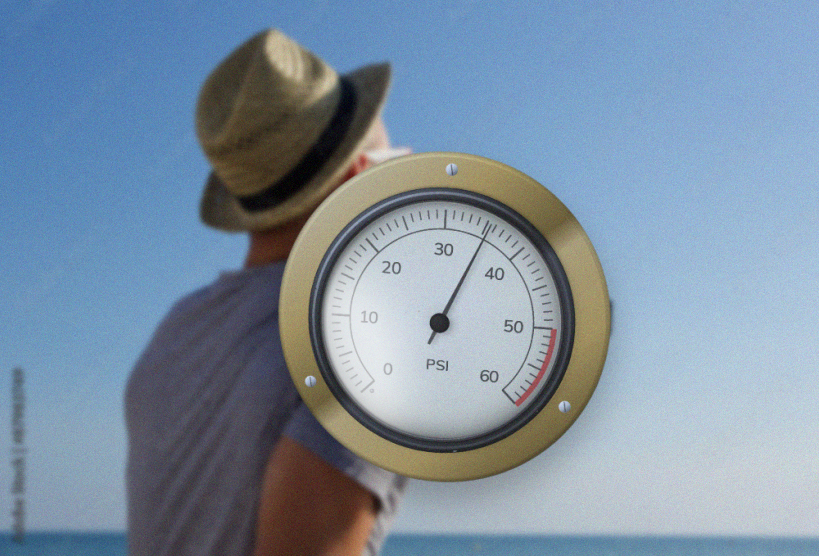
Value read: 35.5,psi
